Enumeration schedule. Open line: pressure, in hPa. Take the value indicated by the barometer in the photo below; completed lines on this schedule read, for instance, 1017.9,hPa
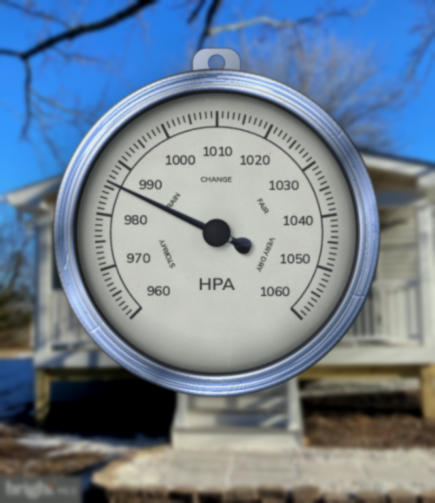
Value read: 986,hPa
